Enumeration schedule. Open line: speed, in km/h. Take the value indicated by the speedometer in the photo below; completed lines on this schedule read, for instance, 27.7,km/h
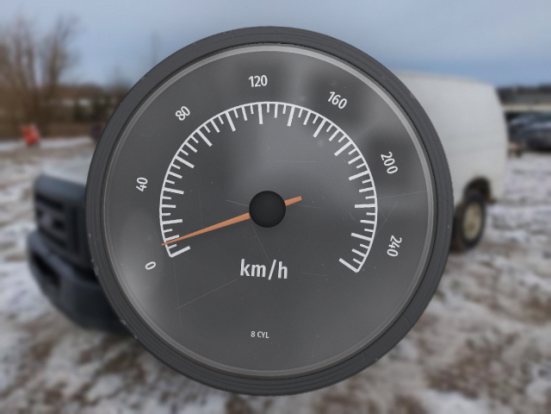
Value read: 7.5,km/h
